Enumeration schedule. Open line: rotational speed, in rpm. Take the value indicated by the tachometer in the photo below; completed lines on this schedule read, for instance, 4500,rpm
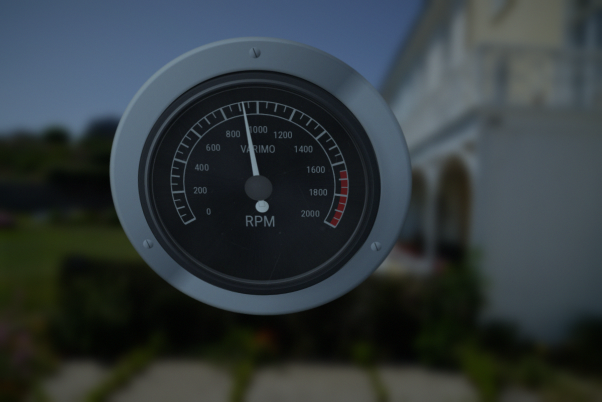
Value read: 925,rpm
